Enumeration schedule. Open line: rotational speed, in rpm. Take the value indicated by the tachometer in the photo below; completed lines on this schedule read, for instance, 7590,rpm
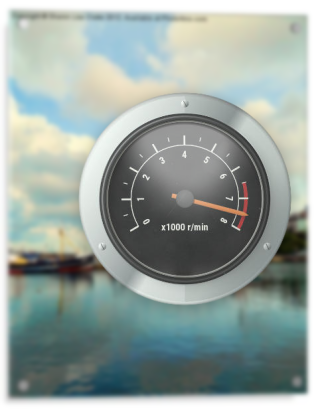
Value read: 7500,rpm
